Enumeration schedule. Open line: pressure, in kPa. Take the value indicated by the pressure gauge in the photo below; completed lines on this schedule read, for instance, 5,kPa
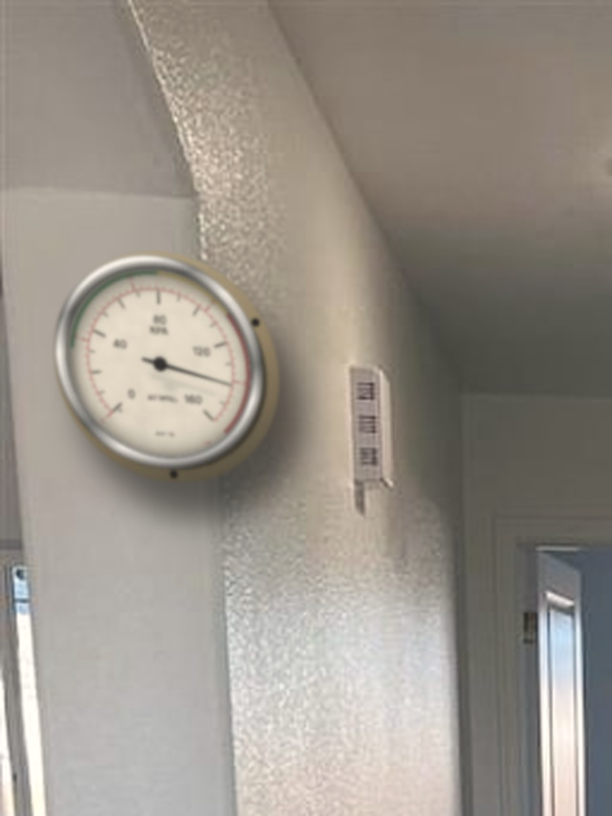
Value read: 140,kPa
